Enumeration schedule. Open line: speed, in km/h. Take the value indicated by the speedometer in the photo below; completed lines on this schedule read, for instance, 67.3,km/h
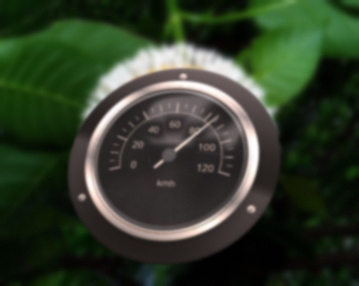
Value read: 85,km/h
